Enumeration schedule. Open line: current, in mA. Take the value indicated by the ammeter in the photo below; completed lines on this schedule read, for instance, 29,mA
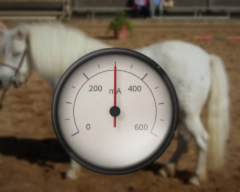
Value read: 300,mA
